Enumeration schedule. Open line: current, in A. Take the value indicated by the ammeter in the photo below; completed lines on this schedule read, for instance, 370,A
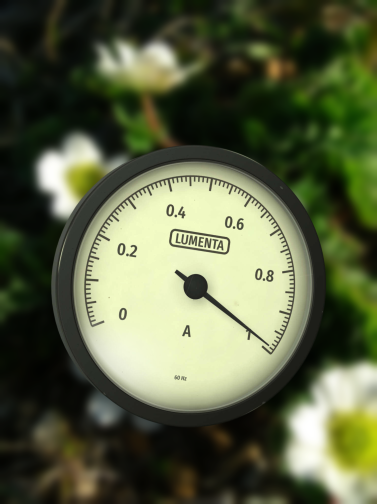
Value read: 0.99,A
